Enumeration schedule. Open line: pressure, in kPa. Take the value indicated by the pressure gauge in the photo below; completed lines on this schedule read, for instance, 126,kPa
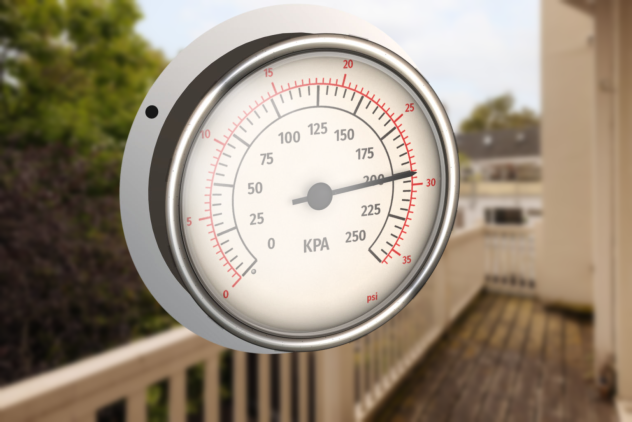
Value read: 200,kPa
